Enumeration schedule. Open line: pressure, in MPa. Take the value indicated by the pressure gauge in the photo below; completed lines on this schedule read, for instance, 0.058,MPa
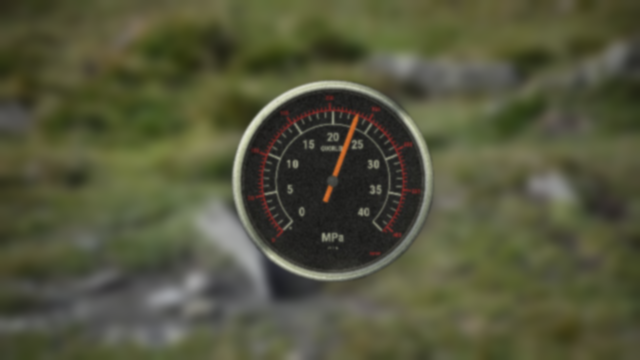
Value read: 23,MPa
